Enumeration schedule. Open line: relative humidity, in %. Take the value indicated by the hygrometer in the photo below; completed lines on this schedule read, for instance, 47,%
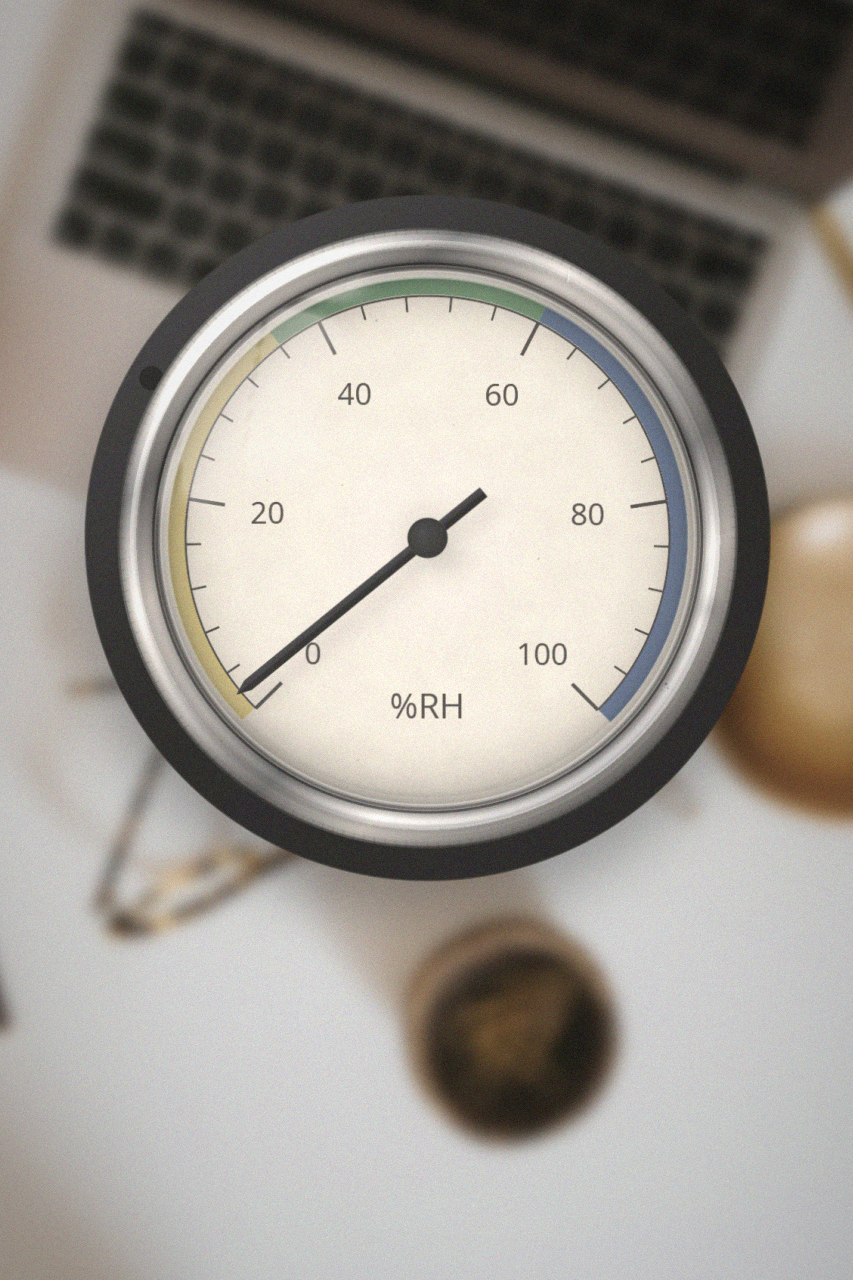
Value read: 2,%
